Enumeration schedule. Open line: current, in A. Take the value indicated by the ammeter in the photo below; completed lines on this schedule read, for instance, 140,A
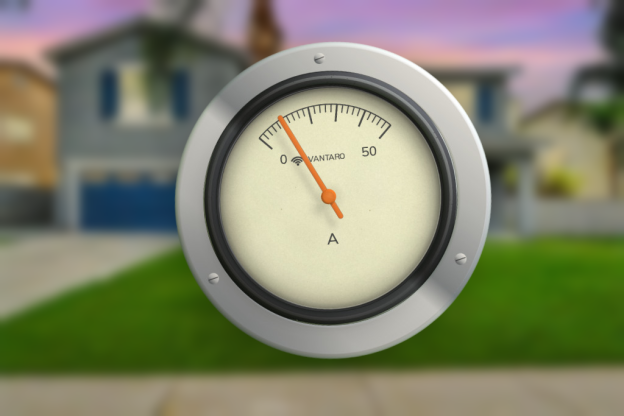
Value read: 10,A
